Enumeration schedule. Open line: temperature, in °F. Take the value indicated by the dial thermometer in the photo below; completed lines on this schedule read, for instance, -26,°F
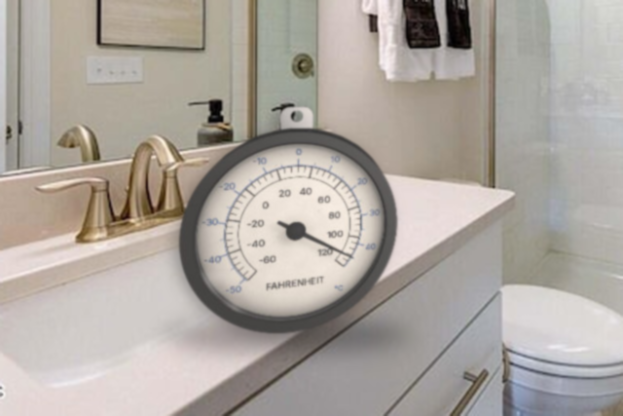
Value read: 112,°F
